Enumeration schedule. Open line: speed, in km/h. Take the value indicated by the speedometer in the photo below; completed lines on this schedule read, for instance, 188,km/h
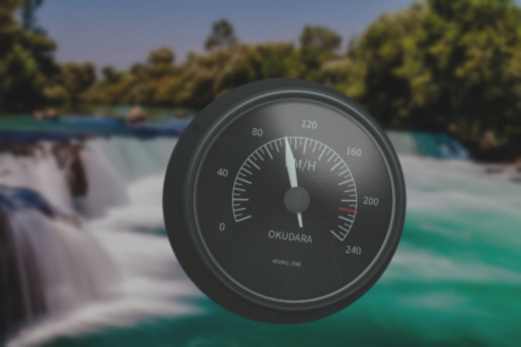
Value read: 100,km/h
